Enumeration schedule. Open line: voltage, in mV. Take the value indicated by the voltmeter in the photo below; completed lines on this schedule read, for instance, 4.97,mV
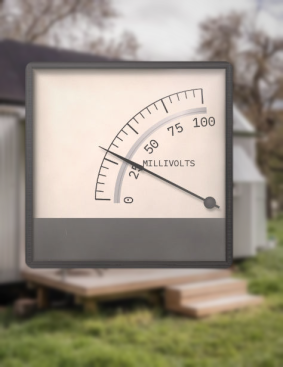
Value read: 30,mV
